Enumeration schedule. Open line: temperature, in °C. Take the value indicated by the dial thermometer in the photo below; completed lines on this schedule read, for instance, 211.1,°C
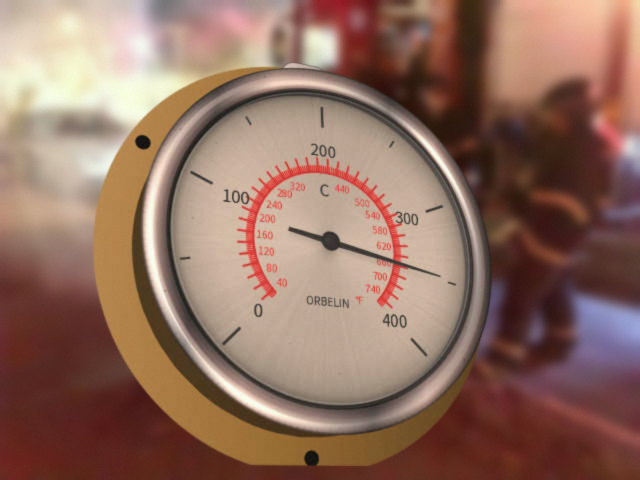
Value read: 350,°C
